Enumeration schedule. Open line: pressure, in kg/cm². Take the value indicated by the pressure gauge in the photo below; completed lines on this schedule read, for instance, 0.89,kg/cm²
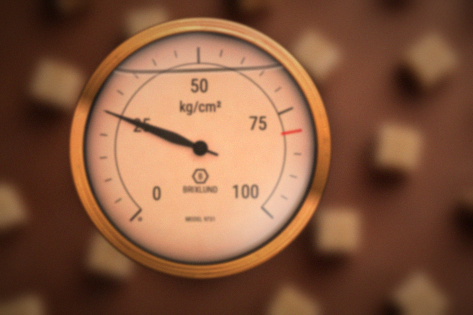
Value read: 25,kg/cm²
